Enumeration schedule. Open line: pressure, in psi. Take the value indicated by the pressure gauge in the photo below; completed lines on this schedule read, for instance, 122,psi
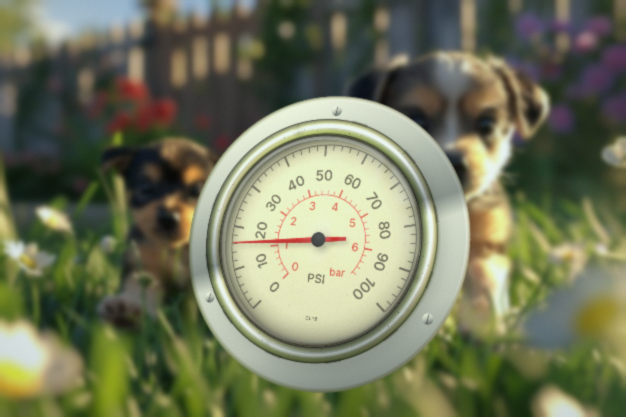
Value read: 16,psi
